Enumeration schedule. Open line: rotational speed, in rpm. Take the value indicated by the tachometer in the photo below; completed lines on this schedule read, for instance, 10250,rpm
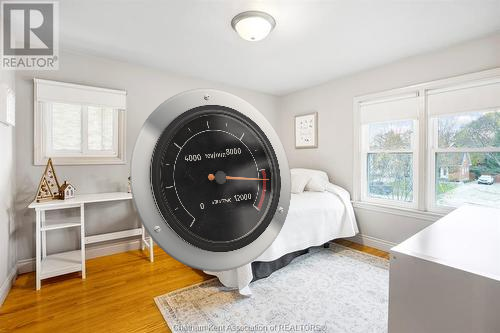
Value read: 10500,rpm
